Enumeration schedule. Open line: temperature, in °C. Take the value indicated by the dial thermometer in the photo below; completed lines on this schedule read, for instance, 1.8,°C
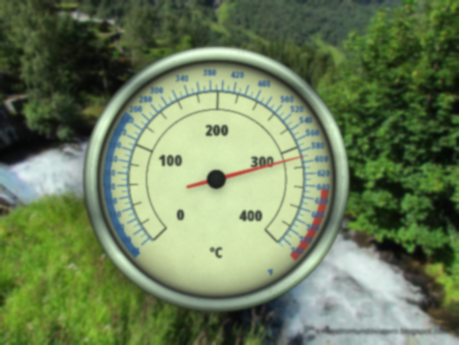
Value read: 310,°C
